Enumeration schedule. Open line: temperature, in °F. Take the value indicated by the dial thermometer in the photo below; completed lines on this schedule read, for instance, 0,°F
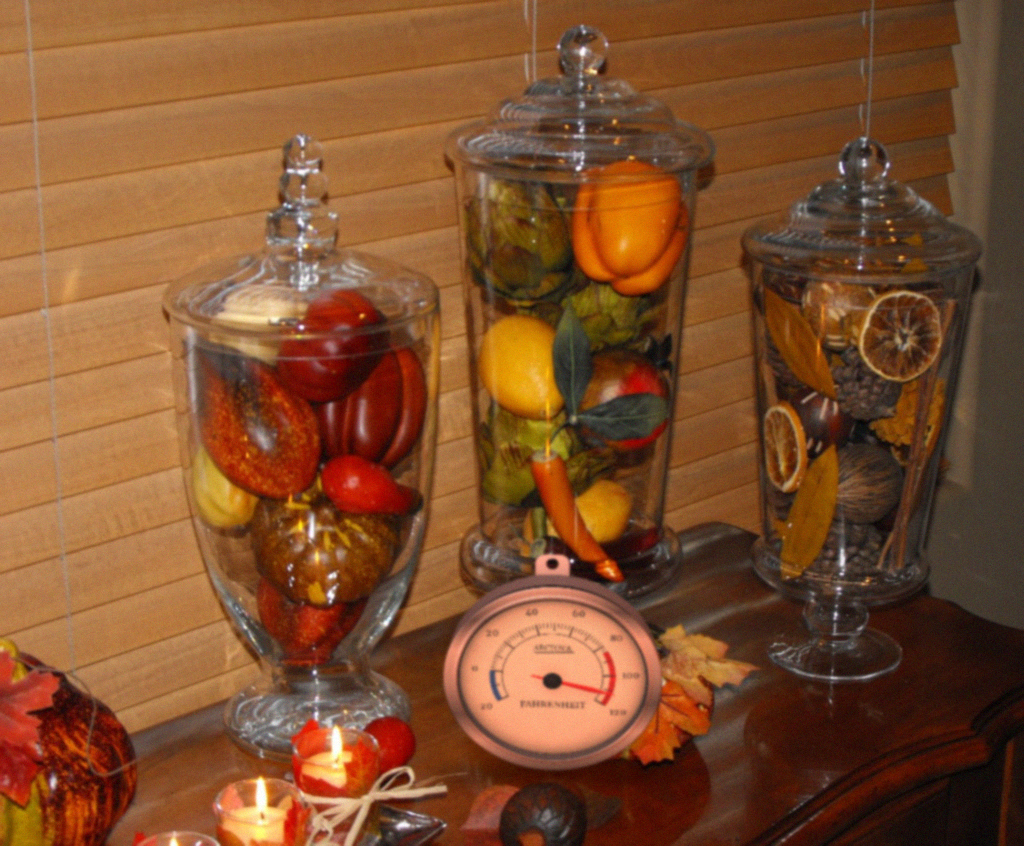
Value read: 110,°F
